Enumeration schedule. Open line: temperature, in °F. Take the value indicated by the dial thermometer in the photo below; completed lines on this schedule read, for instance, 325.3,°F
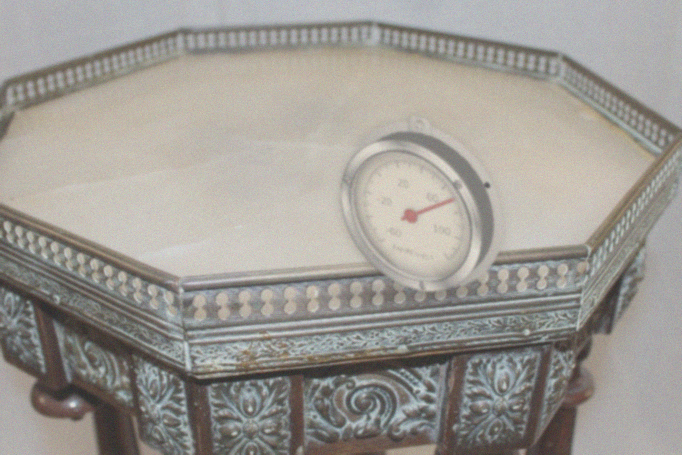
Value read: 70,°F
